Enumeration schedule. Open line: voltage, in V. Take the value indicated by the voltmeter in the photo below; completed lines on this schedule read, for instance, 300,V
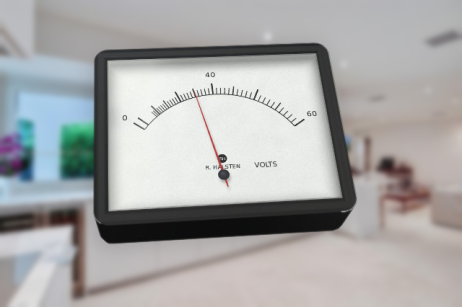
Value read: 35,V
